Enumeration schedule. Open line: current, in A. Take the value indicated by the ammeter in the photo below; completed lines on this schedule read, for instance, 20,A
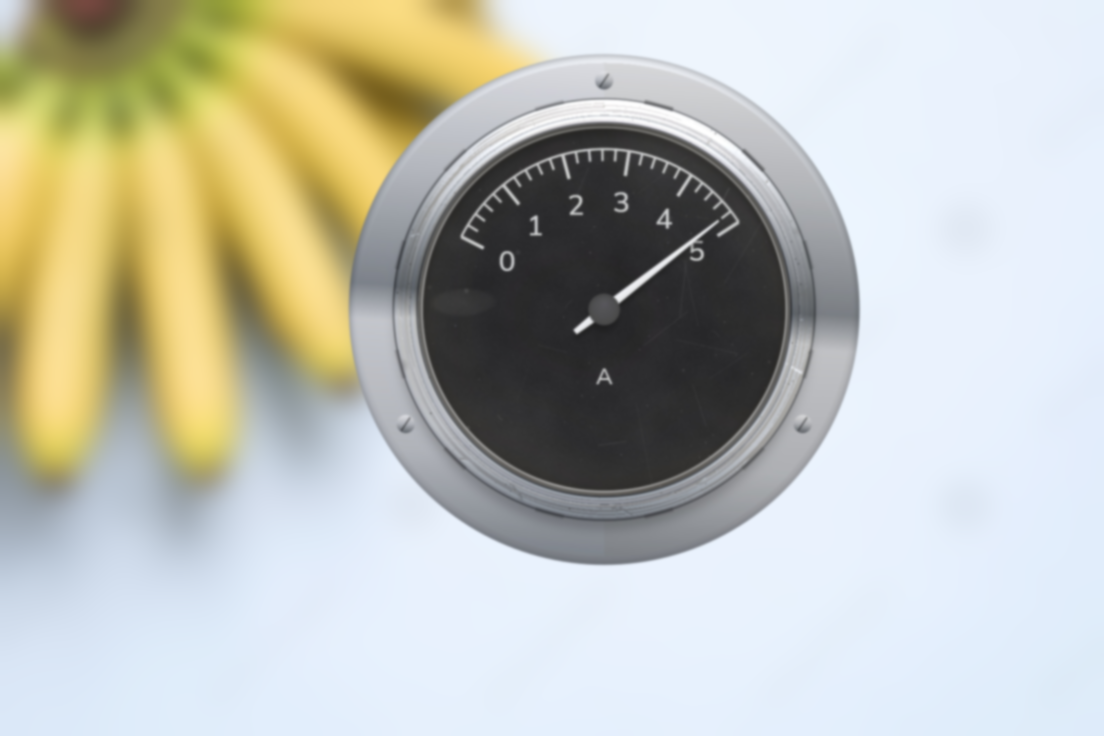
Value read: 4.8,A
